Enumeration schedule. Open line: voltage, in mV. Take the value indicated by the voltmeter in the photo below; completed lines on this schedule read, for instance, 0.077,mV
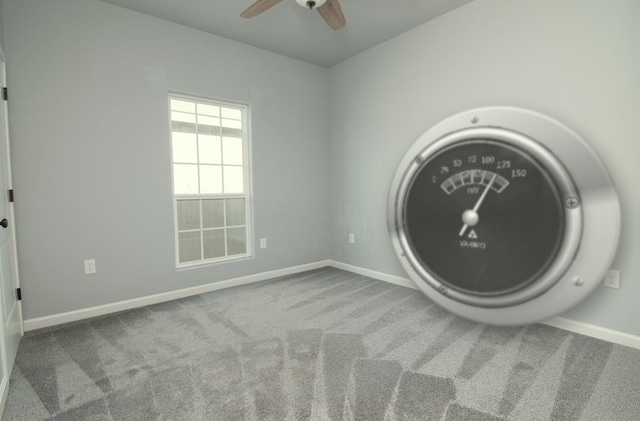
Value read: 125,mV
